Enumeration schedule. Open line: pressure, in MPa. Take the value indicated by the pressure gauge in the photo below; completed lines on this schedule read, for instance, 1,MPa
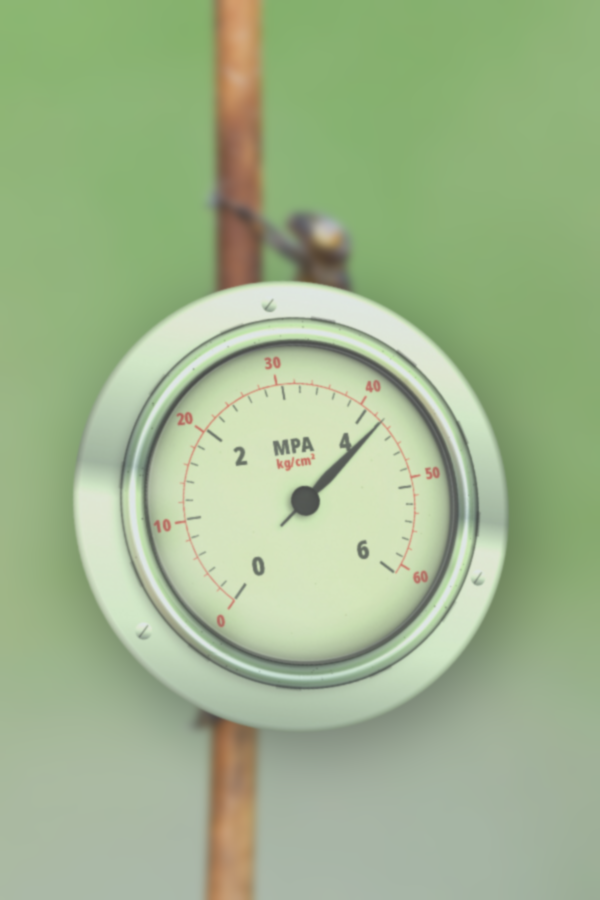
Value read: 4.2,MPa
